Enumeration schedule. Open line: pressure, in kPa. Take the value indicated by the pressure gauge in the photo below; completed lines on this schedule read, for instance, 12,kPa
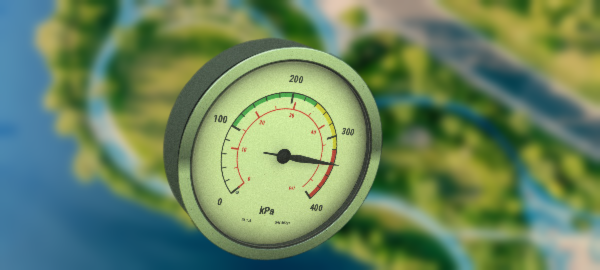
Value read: 340,kPa
